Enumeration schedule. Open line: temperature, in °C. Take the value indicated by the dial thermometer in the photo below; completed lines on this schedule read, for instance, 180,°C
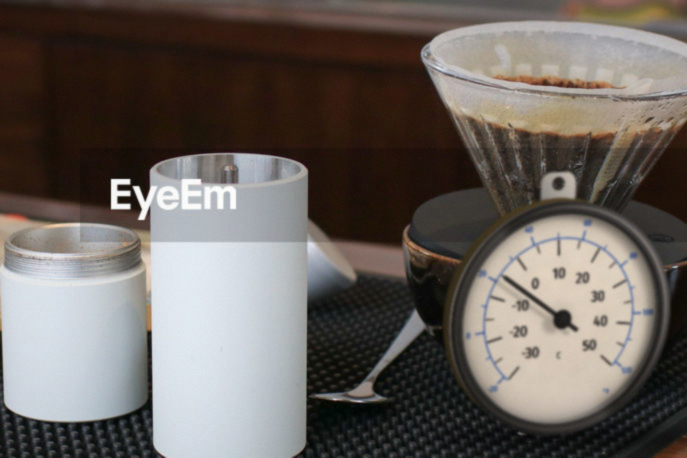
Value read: -5,°C
